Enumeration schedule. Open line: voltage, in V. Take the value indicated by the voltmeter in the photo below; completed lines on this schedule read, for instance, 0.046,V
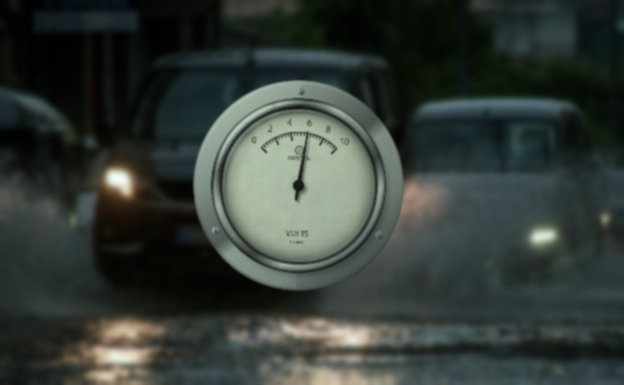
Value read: 6,V
